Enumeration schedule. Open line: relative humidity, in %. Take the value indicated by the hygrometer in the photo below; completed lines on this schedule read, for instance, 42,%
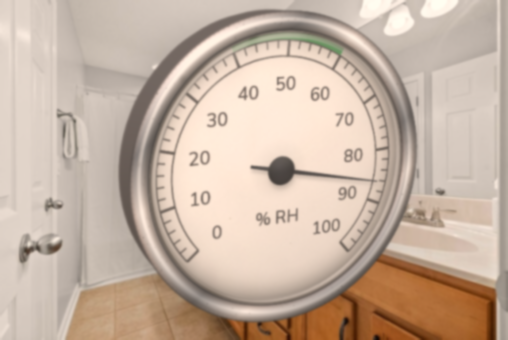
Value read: 86,%
